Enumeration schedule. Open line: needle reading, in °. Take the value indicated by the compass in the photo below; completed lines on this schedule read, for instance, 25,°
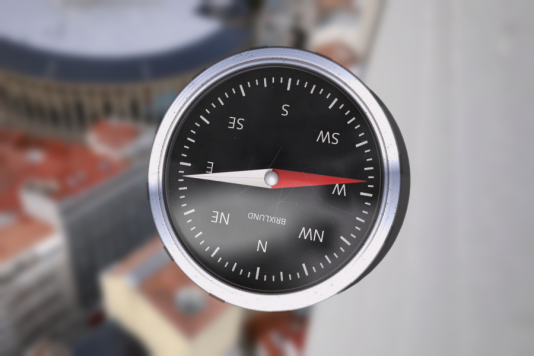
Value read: 262.5,°
